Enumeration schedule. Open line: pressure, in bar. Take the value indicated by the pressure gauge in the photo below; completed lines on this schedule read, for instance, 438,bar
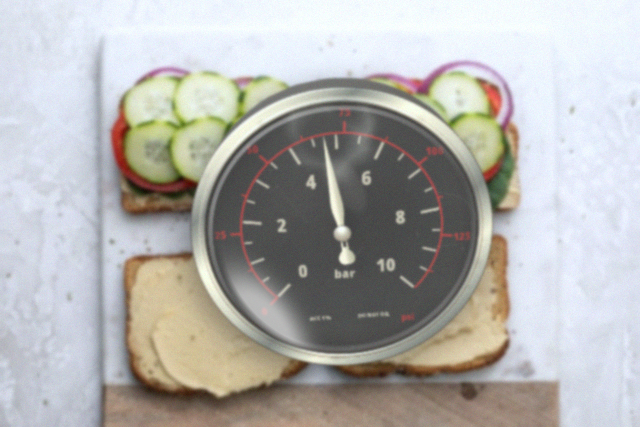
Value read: 4.75,bar
